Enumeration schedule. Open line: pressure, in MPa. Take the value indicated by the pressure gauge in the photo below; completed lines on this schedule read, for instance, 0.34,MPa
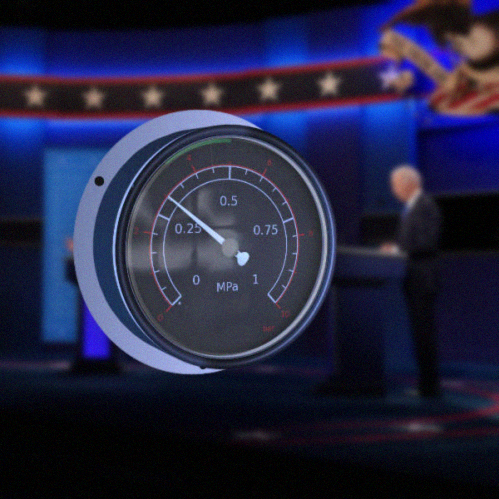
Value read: 0.3,MPa
